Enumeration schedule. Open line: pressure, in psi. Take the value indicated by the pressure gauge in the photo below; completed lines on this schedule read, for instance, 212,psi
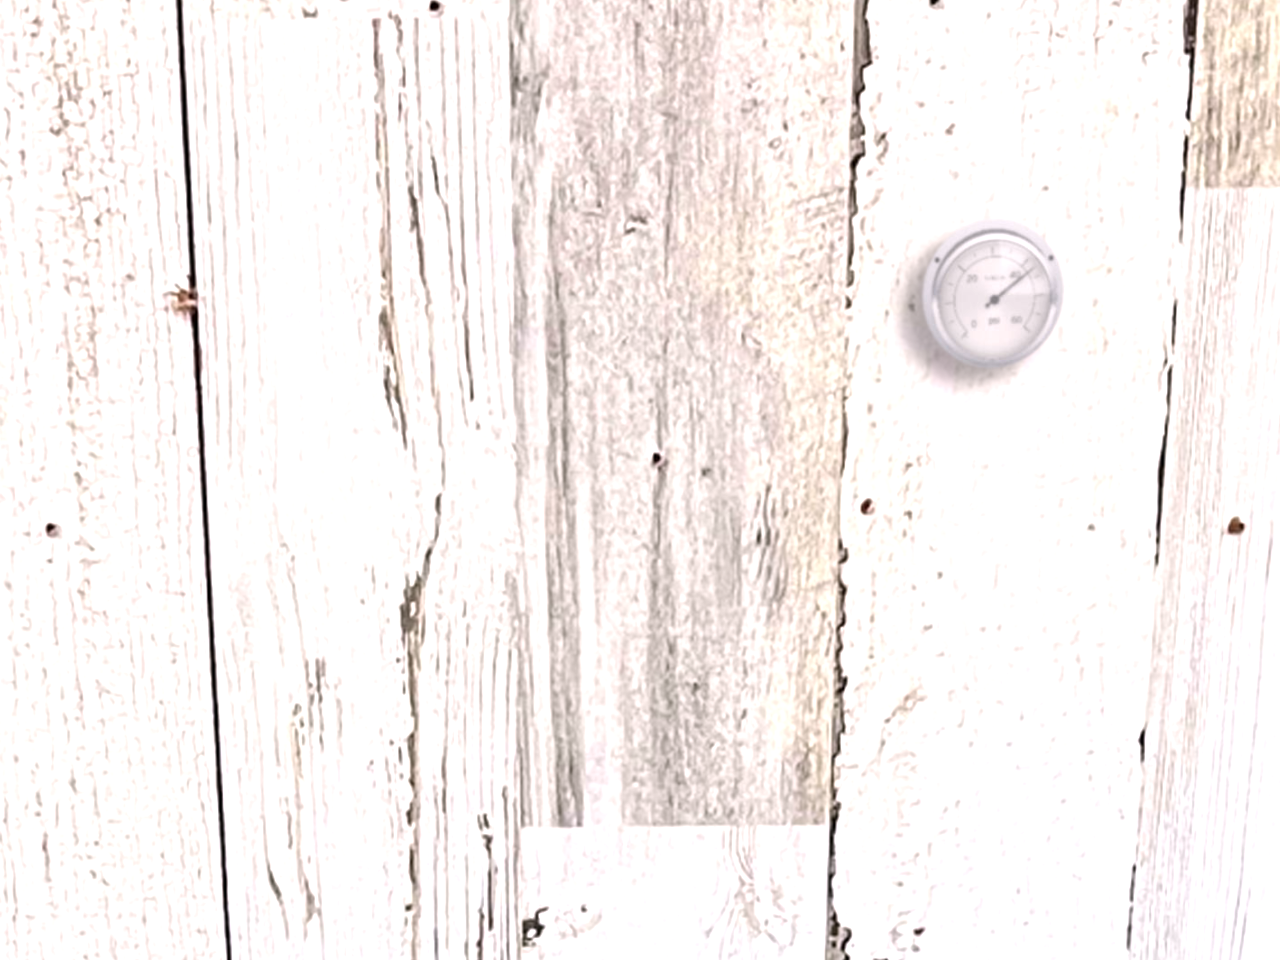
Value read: 42.5,psi
